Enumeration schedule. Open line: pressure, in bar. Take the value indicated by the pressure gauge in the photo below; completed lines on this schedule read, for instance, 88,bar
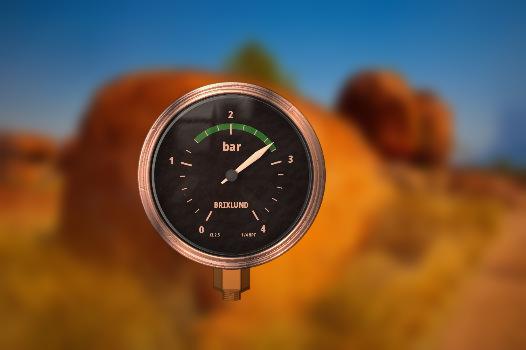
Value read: 2.7,bar
